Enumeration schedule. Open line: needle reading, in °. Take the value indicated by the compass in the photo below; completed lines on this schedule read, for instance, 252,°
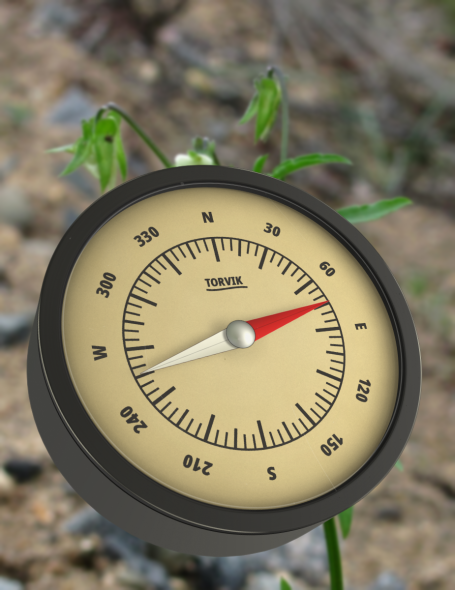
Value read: 75,°
